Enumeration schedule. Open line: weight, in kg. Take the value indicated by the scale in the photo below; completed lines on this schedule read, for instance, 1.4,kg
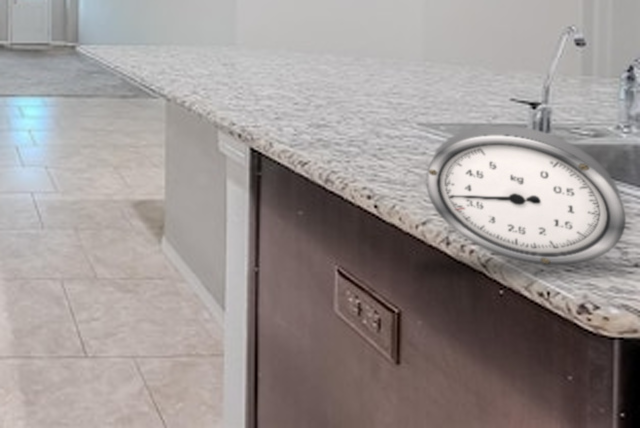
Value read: 3.75,kg
